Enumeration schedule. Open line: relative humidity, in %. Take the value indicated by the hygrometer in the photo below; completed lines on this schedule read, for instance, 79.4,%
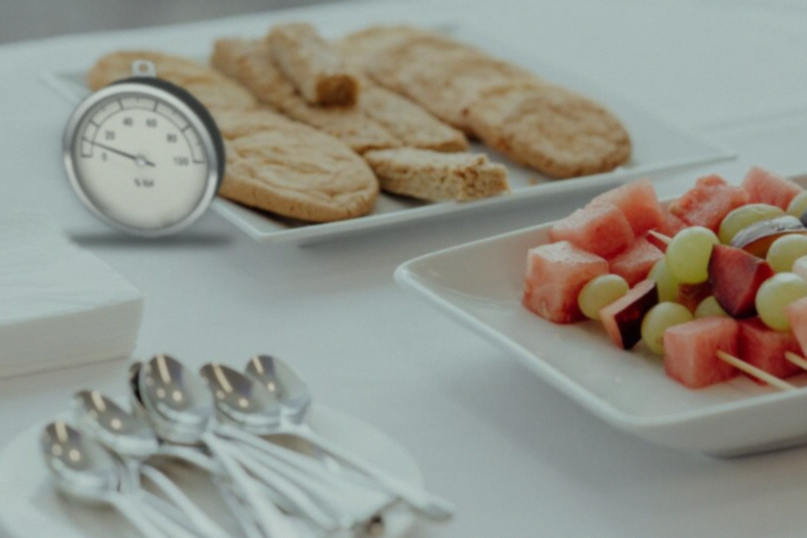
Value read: 10,%
